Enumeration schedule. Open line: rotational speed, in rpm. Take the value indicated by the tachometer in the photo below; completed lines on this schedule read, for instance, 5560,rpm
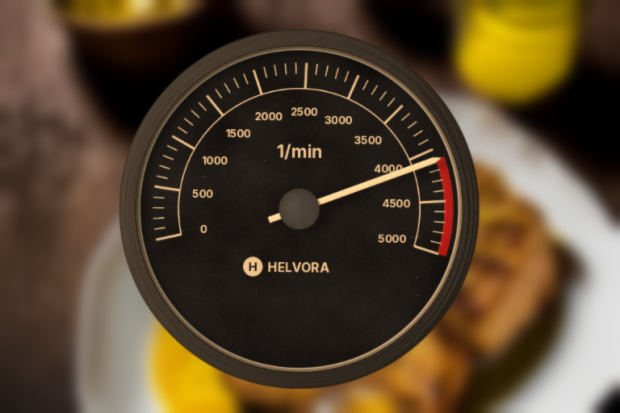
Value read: 4100,rpm
